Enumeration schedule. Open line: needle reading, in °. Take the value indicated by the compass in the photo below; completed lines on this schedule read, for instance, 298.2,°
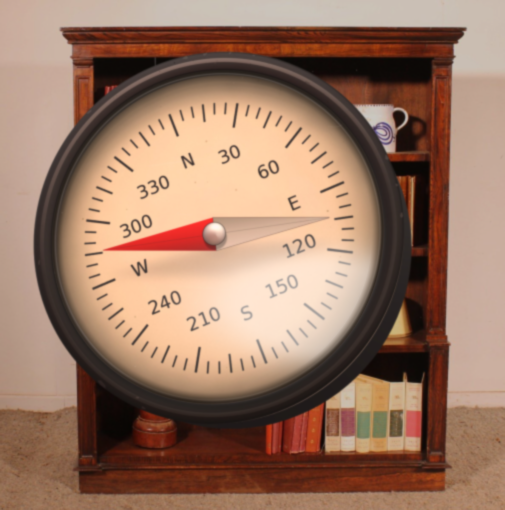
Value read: 285,°
